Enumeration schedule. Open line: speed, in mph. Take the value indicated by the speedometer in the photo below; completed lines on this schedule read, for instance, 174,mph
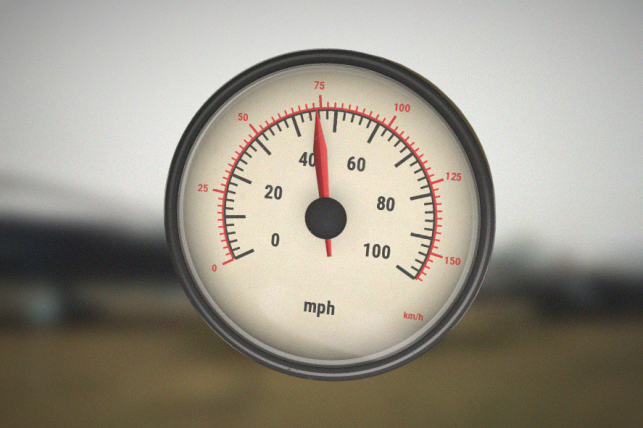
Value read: 46,mph
